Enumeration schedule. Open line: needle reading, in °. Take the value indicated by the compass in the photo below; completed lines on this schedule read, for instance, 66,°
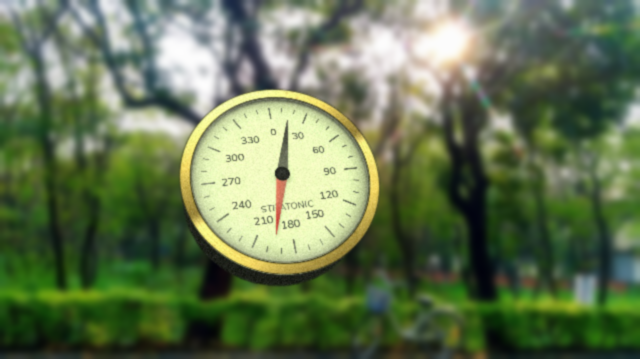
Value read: 195,°
